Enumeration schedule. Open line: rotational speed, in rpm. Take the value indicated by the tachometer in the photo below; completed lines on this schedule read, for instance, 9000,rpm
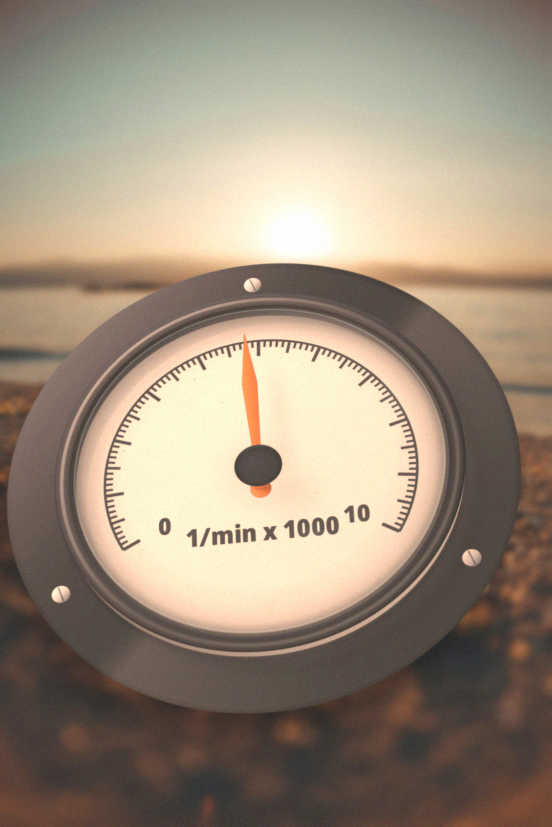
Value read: 4800,rpm
